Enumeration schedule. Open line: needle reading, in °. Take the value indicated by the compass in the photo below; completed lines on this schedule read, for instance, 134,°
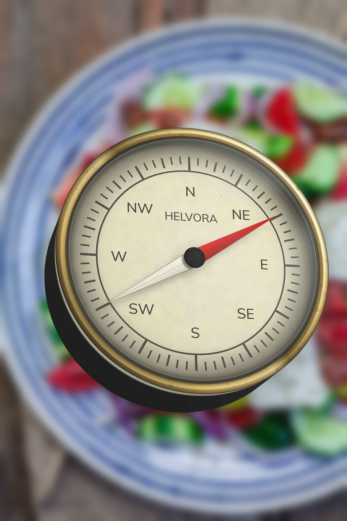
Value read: 60,°
